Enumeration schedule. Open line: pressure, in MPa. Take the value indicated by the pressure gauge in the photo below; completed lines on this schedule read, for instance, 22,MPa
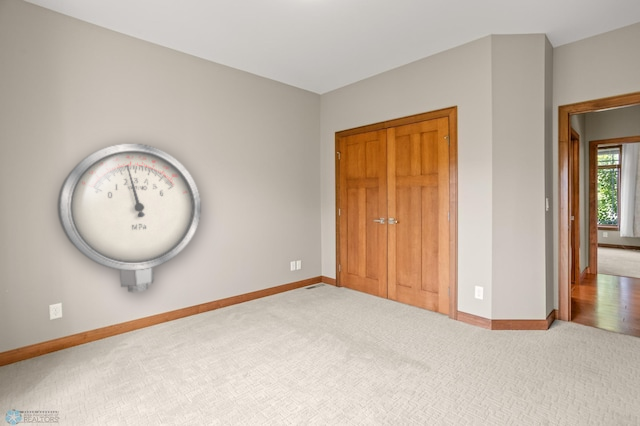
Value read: 2.5,MPa
